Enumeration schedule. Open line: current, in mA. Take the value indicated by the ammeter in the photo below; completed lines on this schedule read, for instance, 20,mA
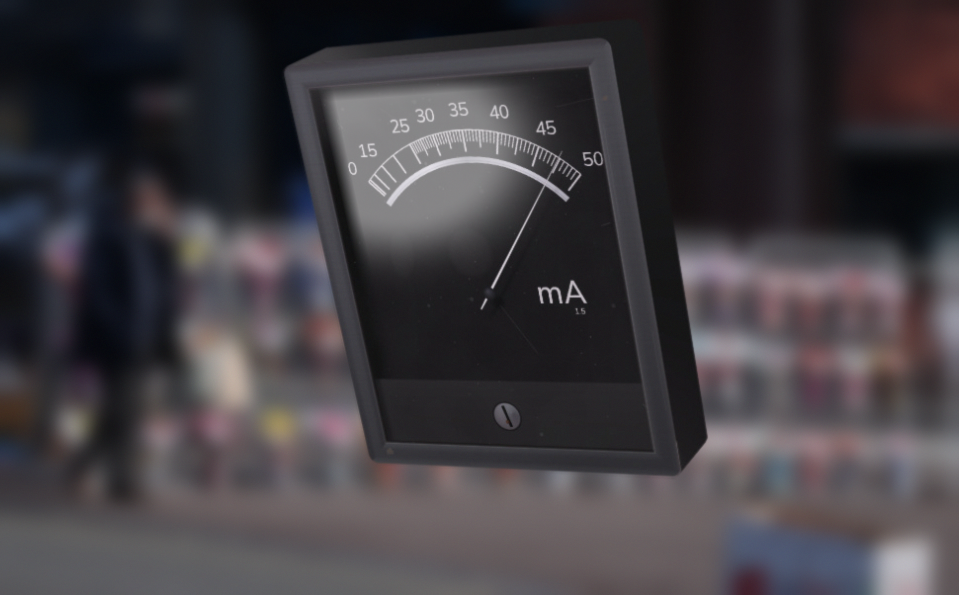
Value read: 47.5,mA
